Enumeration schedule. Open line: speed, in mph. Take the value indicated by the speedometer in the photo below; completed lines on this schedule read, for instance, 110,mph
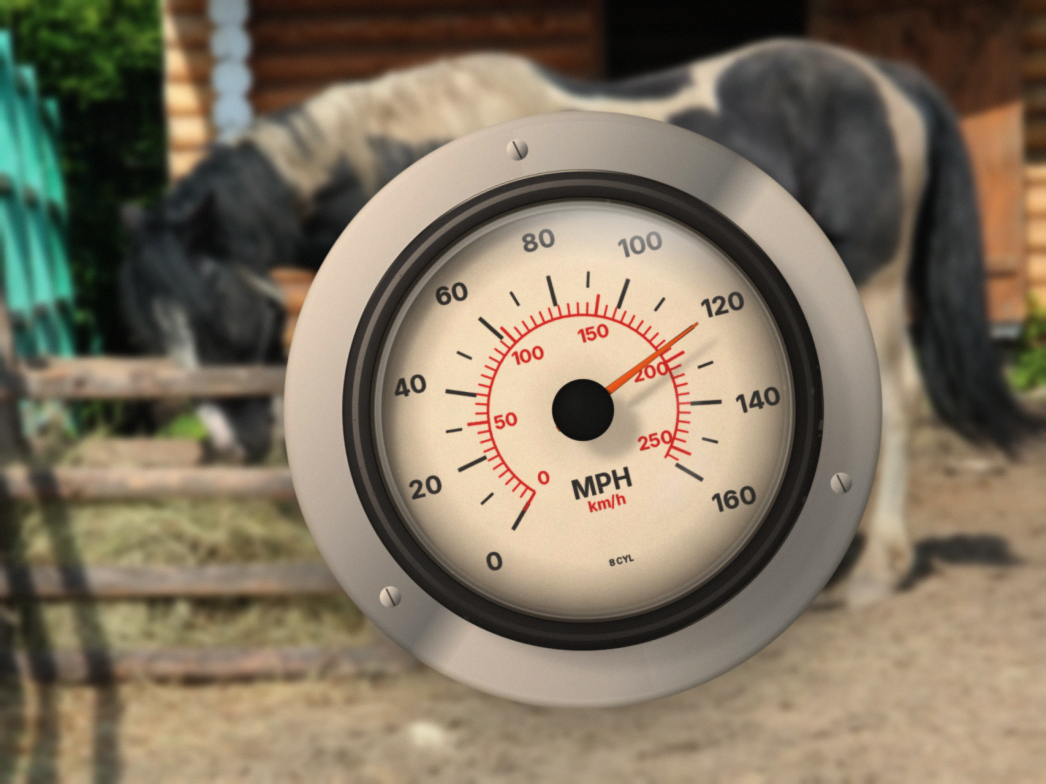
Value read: 120,mph
